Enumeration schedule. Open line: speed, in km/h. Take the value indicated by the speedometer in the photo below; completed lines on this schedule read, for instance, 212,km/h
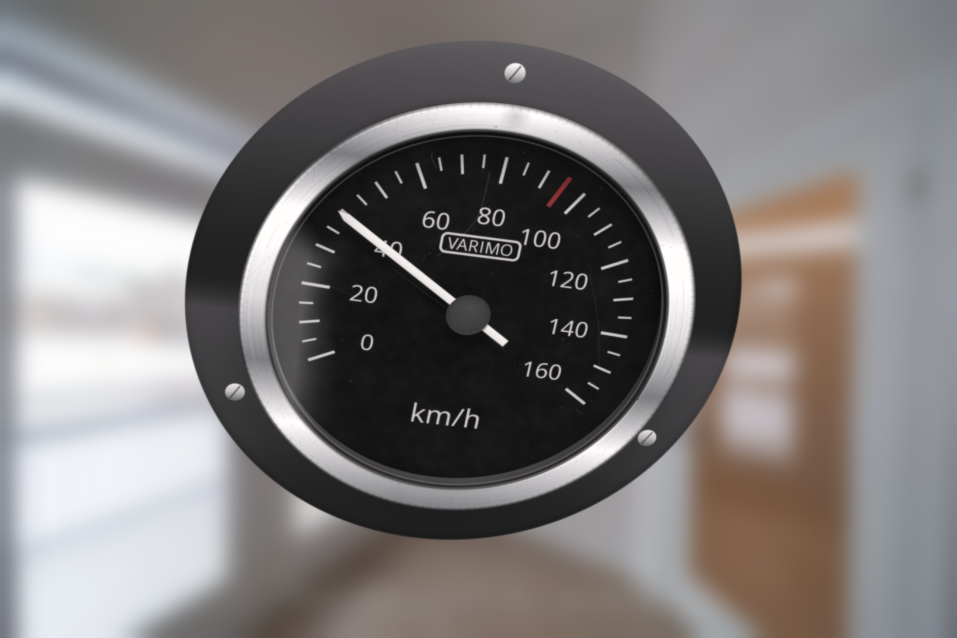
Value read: 40,km/h
